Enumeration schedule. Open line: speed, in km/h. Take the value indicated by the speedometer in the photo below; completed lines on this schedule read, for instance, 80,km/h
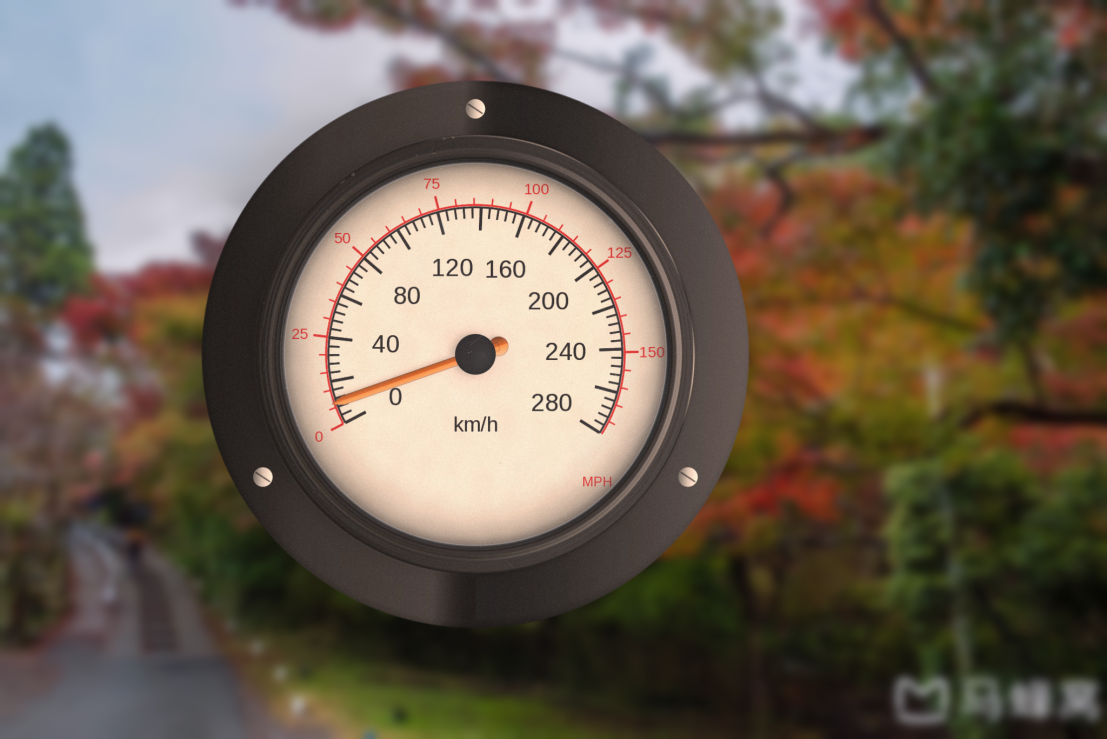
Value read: 10,km/h
